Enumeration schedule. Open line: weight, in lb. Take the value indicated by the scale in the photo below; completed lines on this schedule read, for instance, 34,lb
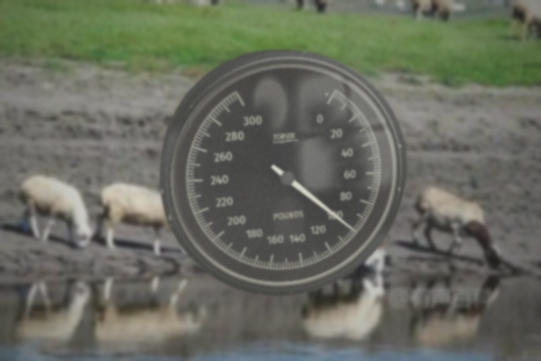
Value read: 100,lb
